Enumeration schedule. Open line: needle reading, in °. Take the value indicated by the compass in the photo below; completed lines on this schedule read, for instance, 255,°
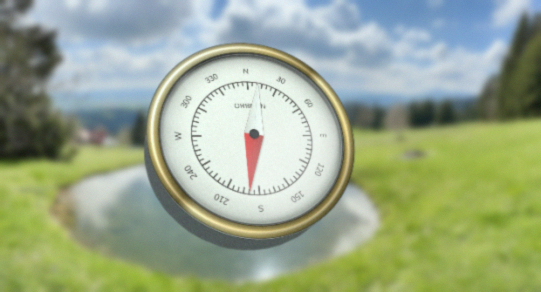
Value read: 190,°
